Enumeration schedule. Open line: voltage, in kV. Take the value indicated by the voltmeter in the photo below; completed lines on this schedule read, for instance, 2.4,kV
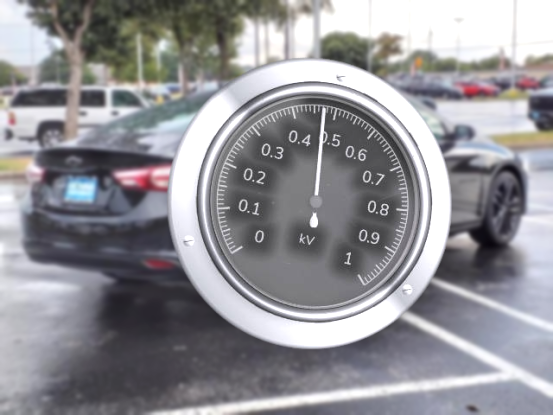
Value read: 0.47,kV
